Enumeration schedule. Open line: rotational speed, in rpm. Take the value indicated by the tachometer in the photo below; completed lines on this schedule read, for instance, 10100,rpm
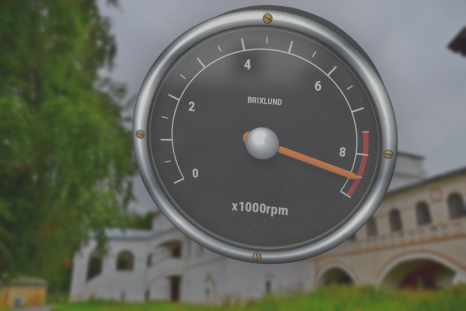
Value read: 8500,rpm
